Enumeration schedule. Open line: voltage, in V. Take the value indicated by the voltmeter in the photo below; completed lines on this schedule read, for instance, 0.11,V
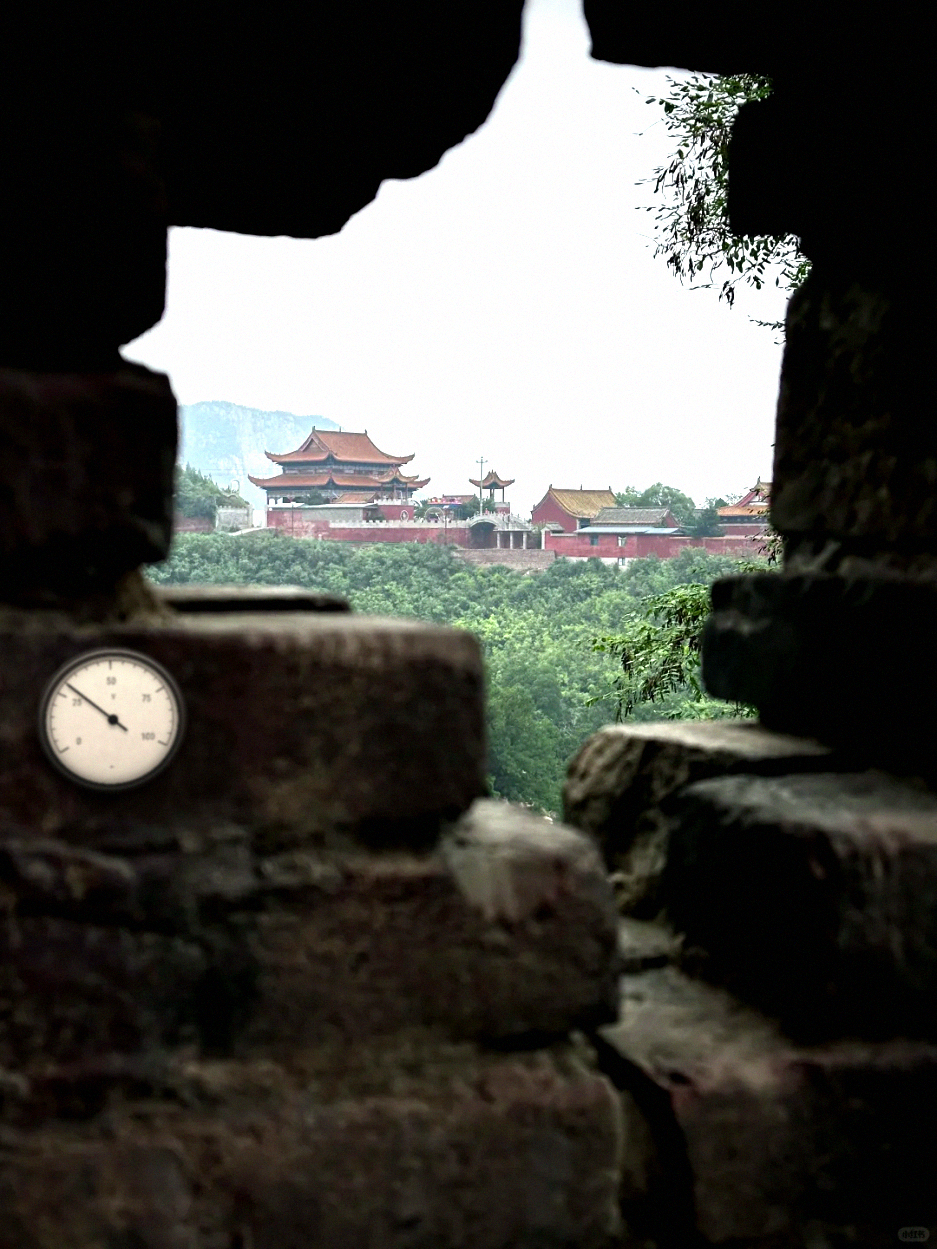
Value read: 30,V
